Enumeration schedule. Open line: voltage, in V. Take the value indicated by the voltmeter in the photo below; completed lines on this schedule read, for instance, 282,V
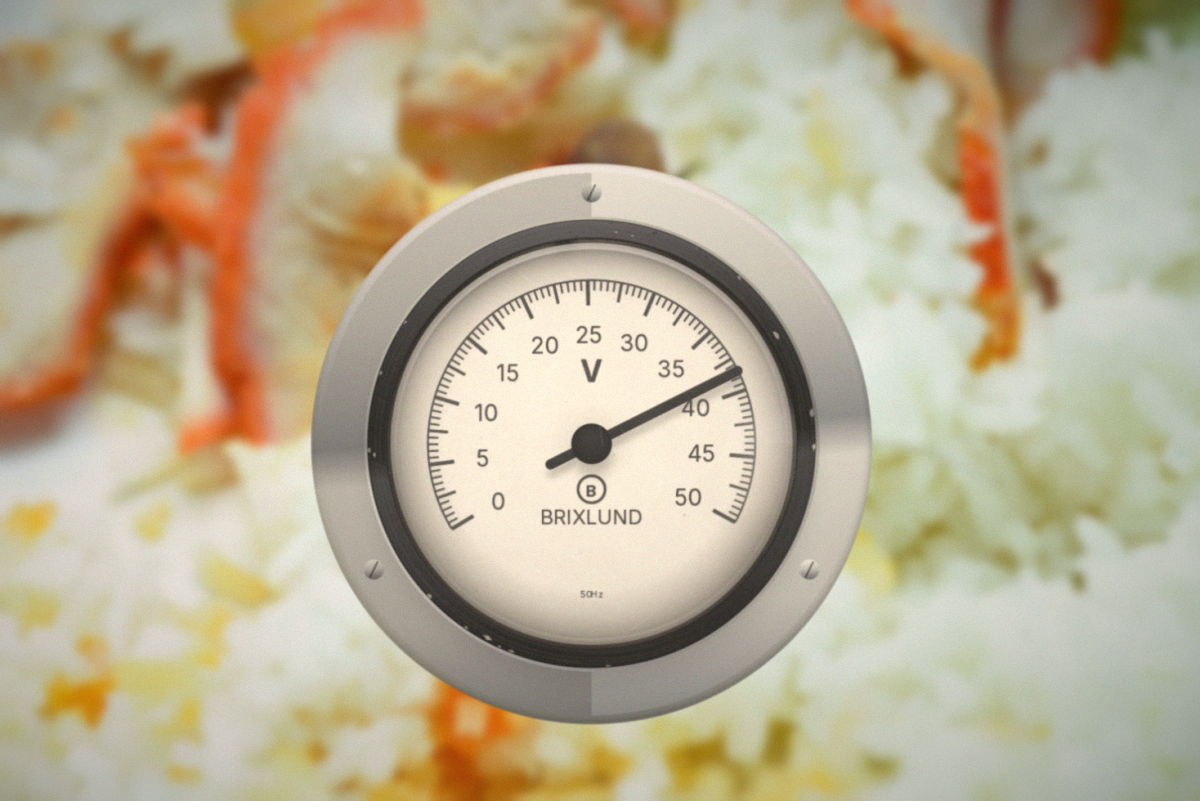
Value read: 38.5,V
